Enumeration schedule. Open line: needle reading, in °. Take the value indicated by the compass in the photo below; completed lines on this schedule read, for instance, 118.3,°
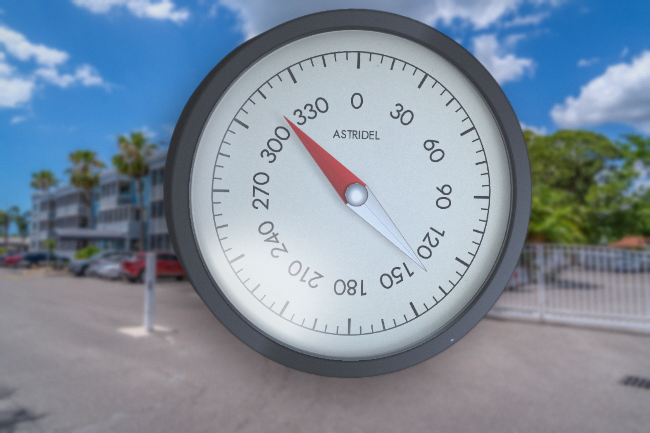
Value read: 315,°
